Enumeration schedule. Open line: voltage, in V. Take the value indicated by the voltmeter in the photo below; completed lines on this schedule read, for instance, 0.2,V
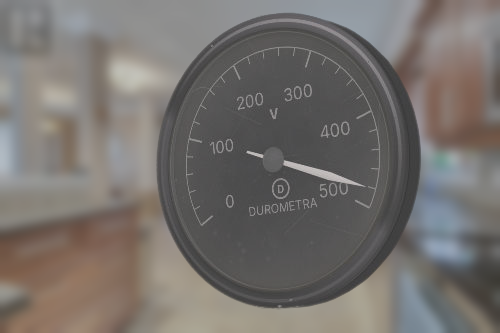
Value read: 480,V
